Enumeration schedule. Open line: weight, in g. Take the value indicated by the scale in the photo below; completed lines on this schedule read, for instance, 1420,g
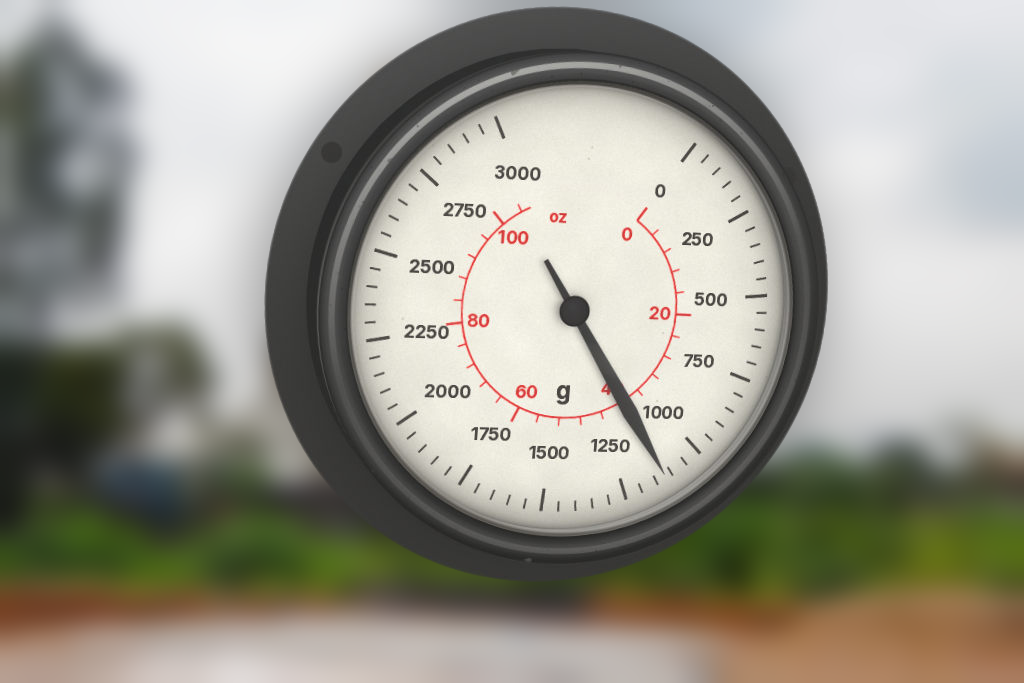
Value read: 1125,g
